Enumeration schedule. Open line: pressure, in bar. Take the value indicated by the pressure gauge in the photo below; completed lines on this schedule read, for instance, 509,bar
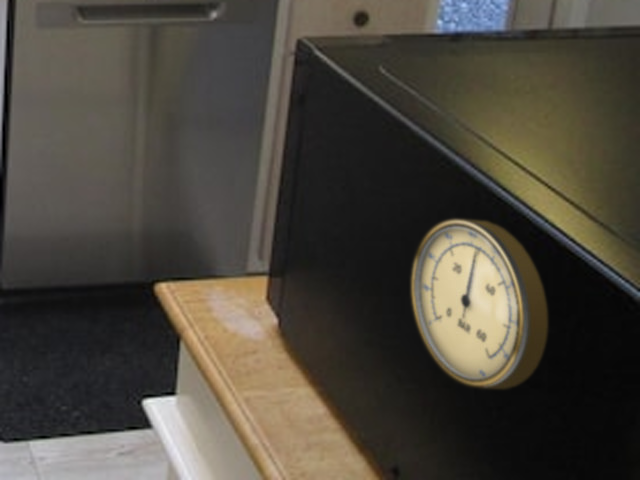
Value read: 30,bar
